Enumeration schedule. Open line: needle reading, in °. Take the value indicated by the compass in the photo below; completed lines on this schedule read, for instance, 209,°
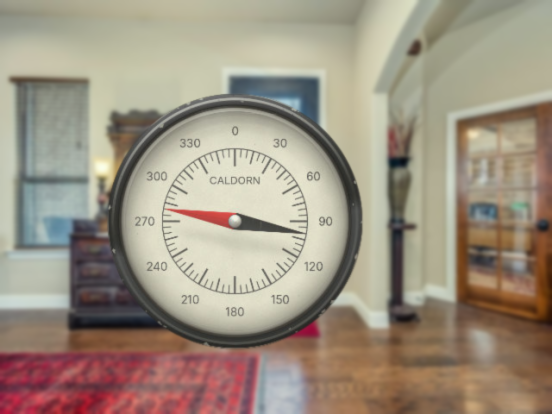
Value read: 280,°
